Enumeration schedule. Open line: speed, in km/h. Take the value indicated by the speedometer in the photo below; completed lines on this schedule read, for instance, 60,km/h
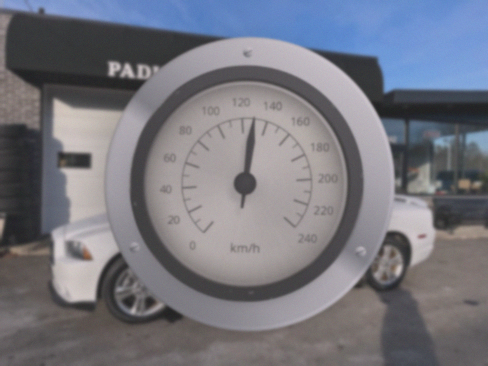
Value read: 130,km/h
